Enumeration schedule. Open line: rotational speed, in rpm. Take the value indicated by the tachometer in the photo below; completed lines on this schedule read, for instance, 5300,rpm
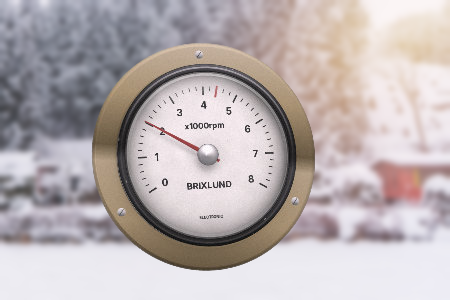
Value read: 2000,rpm
